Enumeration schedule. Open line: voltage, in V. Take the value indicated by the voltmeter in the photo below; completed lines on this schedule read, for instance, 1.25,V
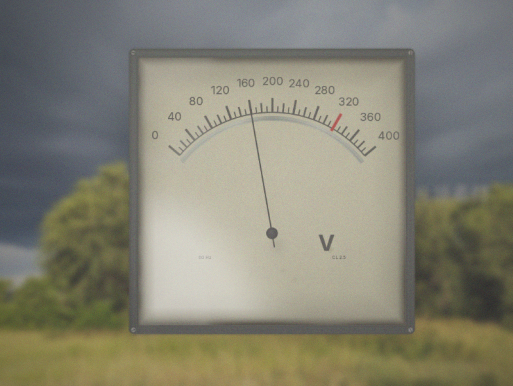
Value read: 160,V
